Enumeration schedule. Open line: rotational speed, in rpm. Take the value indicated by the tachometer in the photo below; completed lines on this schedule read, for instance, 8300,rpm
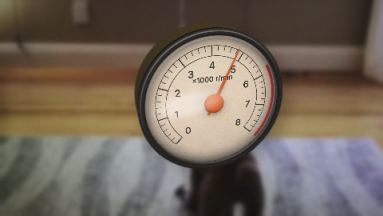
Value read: 4800,rpm
